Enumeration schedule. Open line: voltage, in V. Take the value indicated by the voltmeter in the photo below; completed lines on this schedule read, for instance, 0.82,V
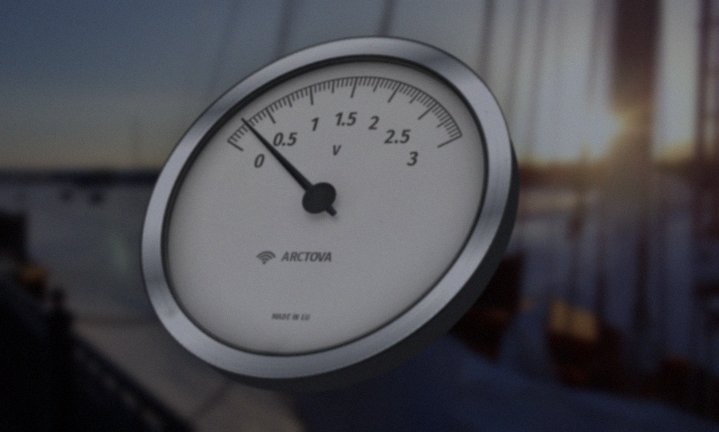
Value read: 0.25,V
